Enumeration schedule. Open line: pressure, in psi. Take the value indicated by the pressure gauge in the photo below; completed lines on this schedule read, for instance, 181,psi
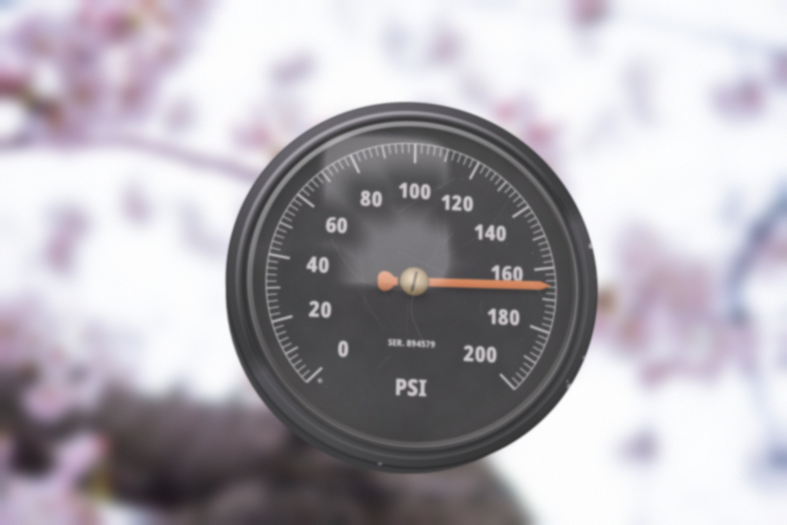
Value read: 166,psi
